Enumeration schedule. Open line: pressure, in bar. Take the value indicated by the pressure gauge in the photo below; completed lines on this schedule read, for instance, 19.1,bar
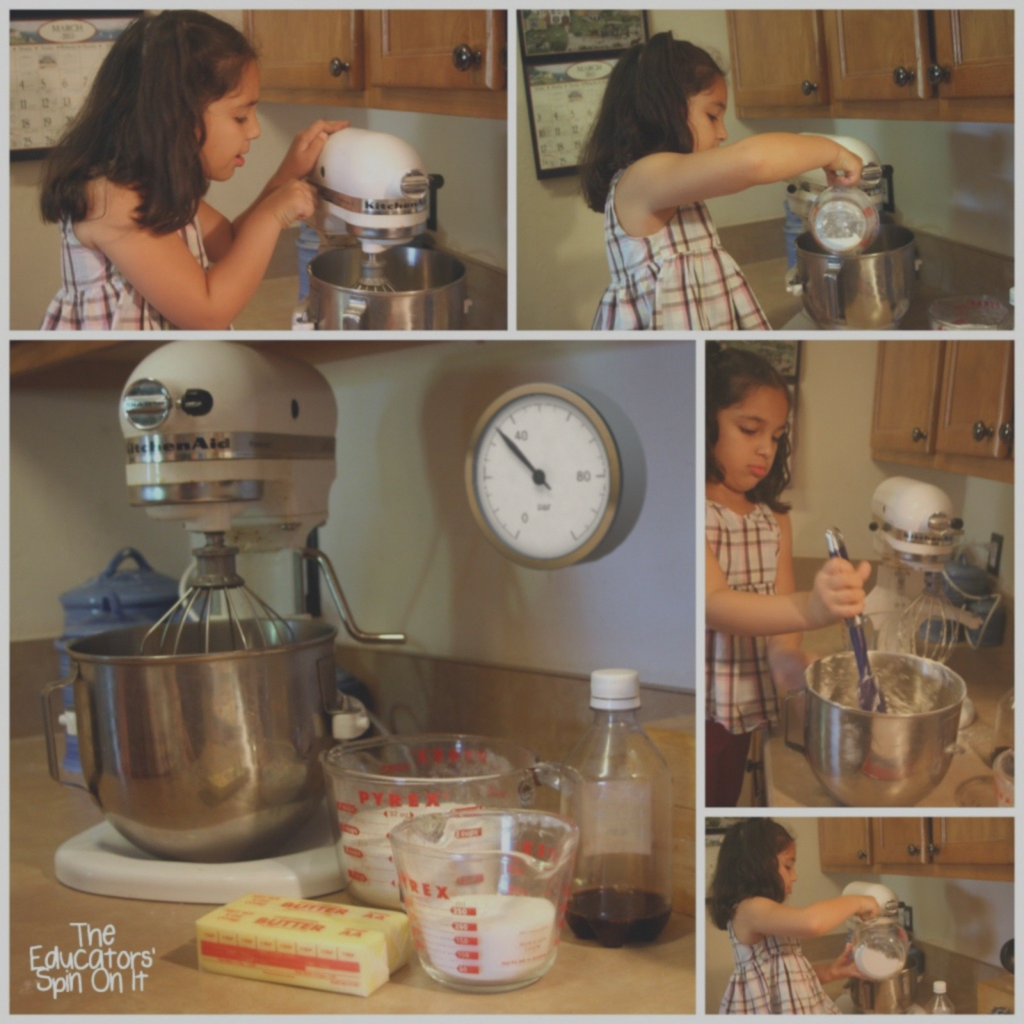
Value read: 35,bar
